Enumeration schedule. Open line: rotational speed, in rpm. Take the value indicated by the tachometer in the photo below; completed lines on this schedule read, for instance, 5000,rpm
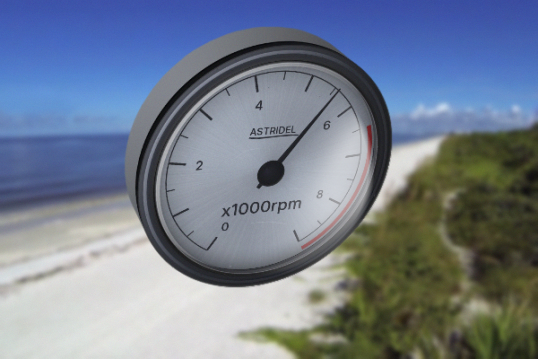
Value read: 5500,rpm
